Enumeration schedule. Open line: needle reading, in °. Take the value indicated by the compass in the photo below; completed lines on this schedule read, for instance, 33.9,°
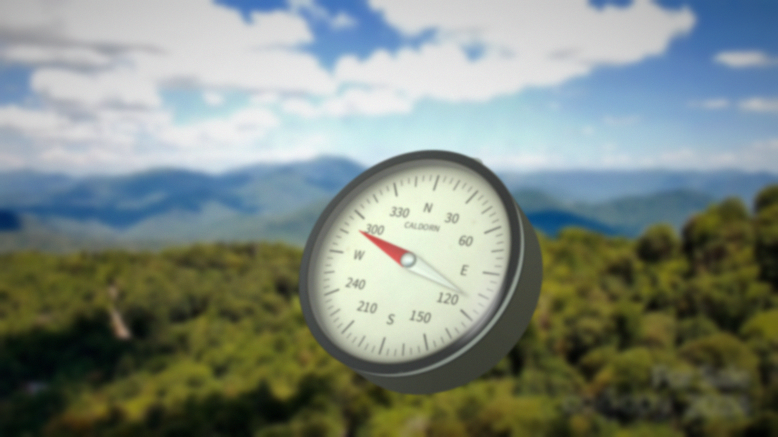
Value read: 290,°
